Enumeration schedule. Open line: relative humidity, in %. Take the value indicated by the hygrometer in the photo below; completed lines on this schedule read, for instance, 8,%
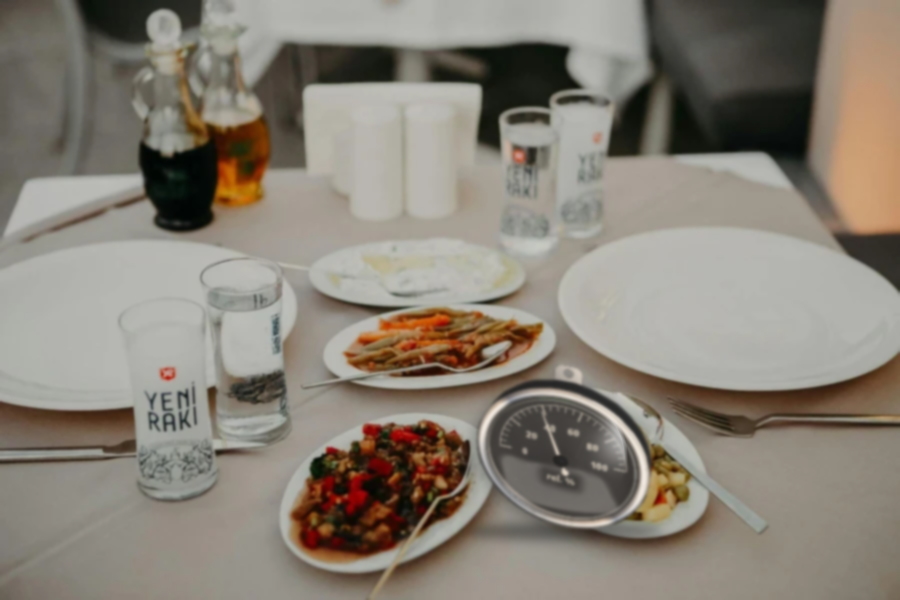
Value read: 40,%
